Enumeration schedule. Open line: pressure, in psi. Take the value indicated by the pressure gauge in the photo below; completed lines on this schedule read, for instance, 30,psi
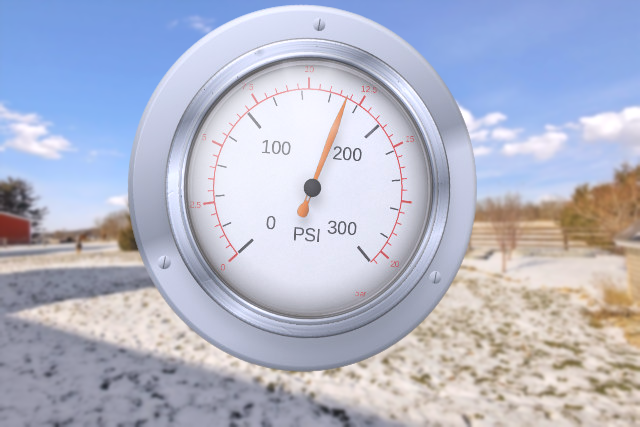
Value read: 170,psi
